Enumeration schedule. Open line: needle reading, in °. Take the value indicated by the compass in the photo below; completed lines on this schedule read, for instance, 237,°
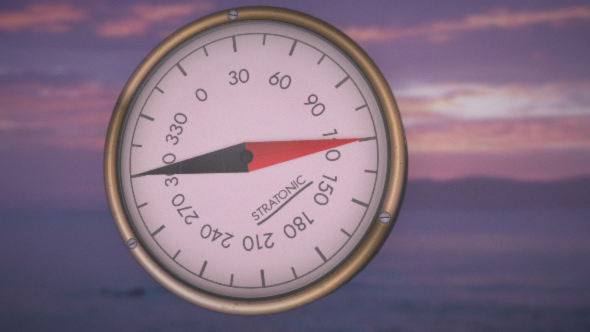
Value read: 120,°
